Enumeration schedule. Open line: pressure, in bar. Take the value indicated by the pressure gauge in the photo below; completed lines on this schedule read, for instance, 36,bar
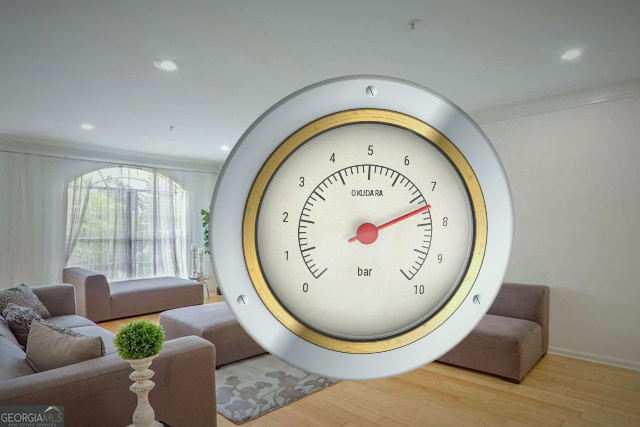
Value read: 7.4,bar
